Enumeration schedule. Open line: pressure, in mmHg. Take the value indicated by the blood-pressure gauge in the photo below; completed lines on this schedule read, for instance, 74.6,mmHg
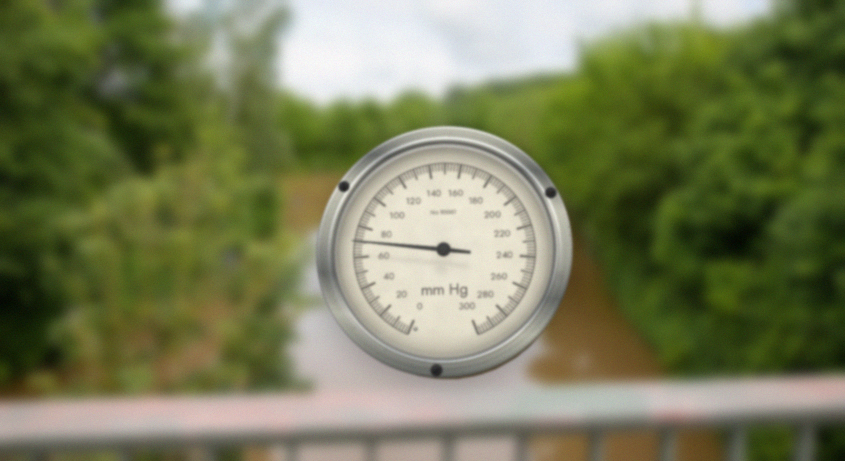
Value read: 70,mmHg
